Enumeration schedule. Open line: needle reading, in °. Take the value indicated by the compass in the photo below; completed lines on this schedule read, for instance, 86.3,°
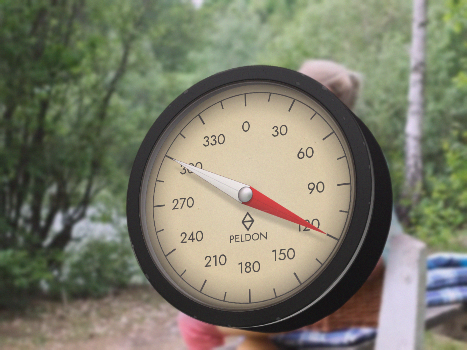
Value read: 120,°
